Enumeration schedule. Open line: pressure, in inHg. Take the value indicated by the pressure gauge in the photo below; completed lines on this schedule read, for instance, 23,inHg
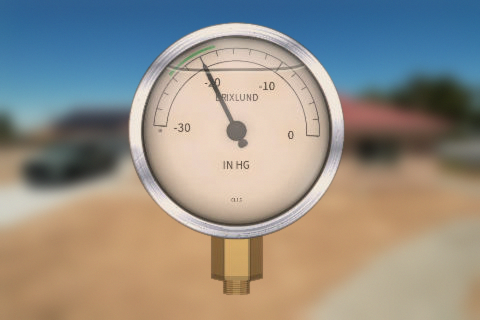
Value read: -20,inHg
